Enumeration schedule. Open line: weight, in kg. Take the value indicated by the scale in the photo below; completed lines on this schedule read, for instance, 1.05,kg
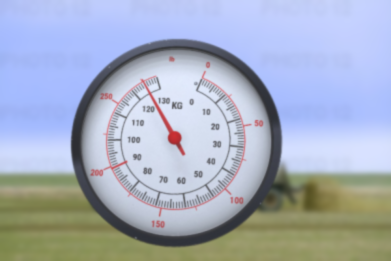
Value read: 125,kg
